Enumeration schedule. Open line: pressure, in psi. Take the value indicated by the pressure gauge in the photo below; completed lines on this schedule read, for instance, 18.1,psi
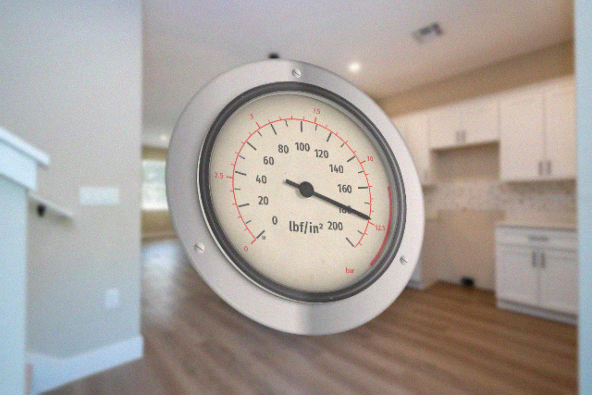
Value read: 180,psi
